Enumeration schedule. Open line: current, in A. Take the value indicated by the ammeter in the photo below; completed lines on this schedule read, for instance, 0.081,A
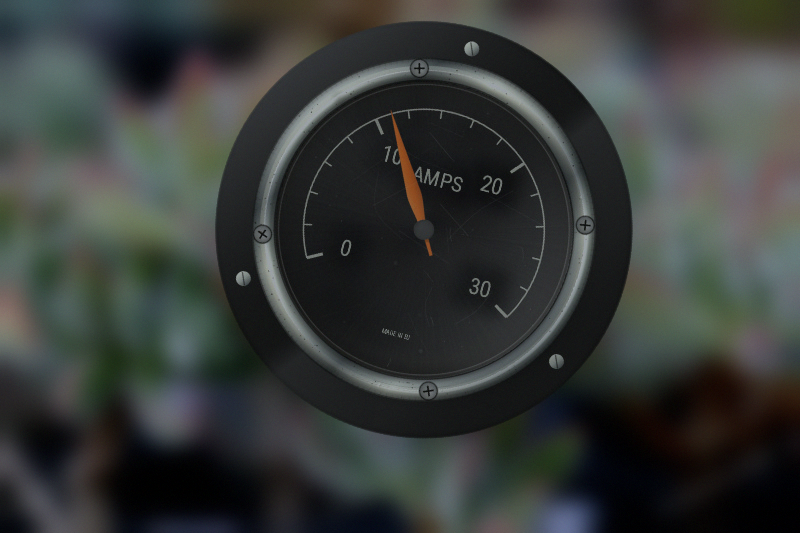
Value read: 11,A
